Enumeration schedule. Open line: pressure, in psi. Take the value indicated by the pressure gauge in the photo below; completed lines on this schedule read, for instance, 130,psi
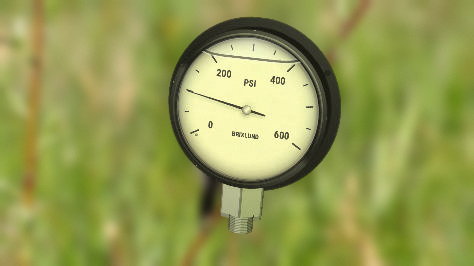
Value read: 100,psi
